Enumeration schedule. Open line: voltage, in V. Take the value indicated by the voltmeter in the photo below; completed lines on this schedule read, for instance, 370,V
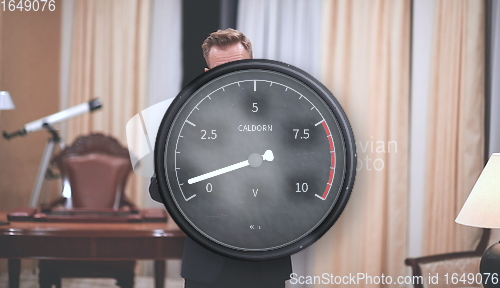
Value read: 0.5,V
